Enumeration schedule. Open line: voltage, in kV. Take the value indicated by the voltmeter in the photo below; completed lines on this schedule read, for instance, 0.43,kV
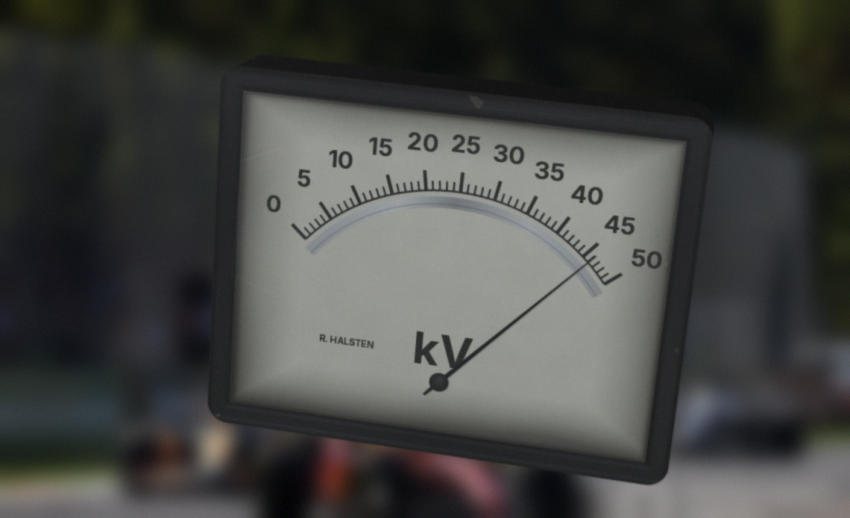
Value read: 46,kV
